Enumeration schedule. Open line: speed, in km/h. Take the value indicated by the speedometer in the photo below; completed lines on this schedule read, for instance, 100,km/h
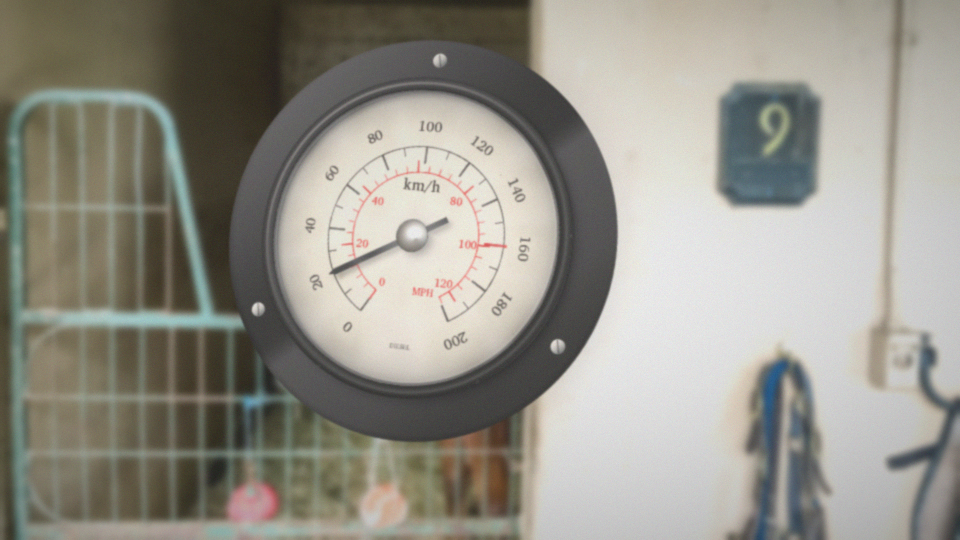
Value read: 20,km/h
